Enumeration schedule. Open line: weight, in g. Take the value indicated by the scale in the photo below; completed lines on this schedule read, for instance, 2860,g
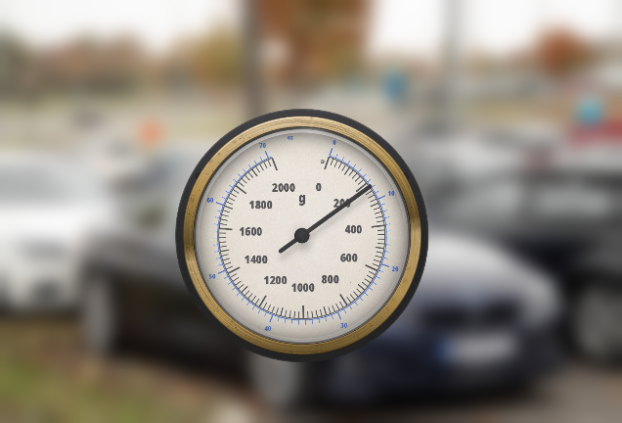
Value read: 220,g
